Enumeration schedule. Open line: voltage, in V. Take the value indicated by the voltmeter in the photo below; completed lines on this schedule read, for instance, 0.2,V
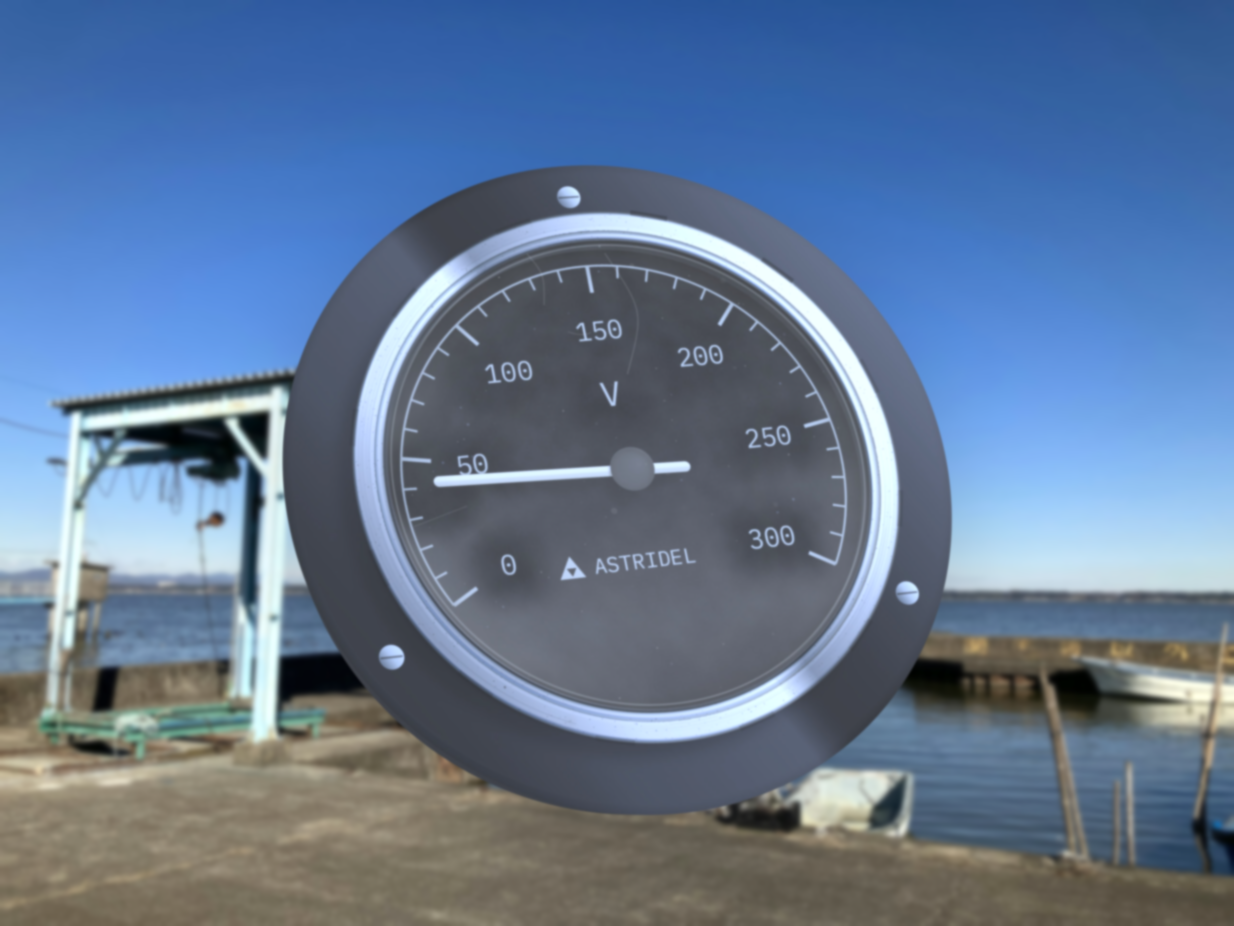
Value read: 40,V
